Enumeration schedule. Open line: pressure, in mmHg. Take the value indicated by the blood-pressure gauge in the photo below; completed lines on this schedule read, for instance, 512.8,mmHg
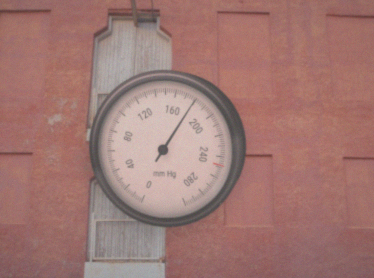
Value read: 180,mmHg
